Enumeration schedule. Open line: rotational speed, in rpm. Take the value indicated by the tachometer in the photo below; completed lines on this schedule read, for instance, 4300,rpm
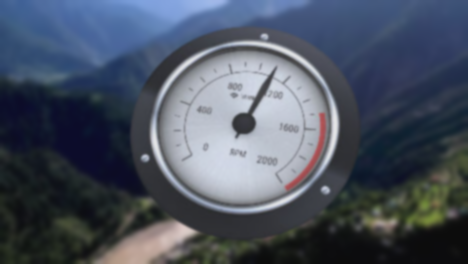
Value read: 1100,rpm
